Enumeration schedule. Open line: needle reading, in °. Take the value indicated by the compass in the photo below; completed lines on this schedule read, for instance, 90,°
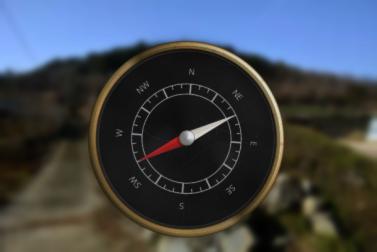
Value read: 240,°
